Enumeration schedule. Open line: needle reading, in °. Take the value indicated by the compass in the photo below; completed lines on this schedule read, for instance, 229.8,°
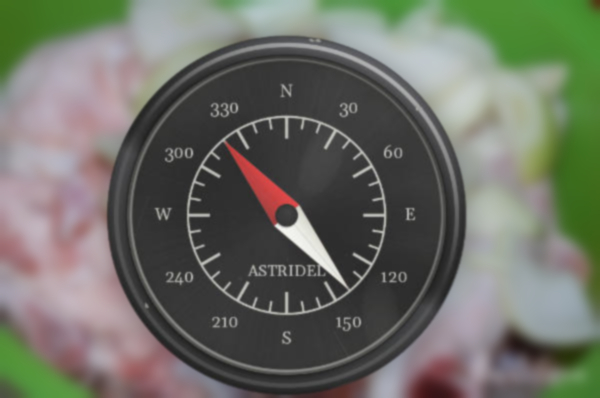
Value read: 320,°
